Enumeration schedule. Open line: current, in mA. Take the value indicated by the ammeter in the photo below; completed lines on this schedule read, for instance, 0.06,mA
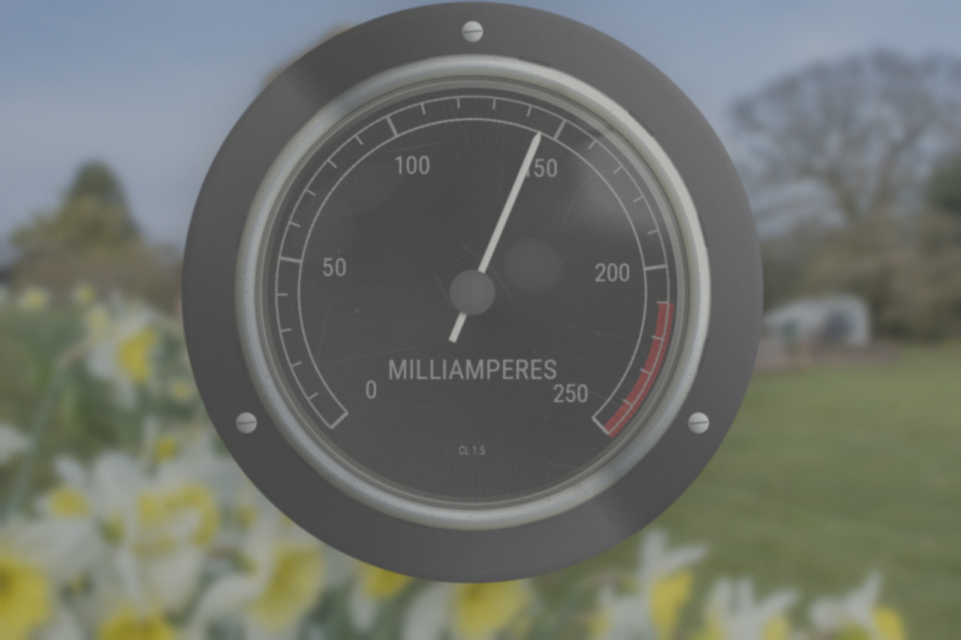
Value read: 145,mA
